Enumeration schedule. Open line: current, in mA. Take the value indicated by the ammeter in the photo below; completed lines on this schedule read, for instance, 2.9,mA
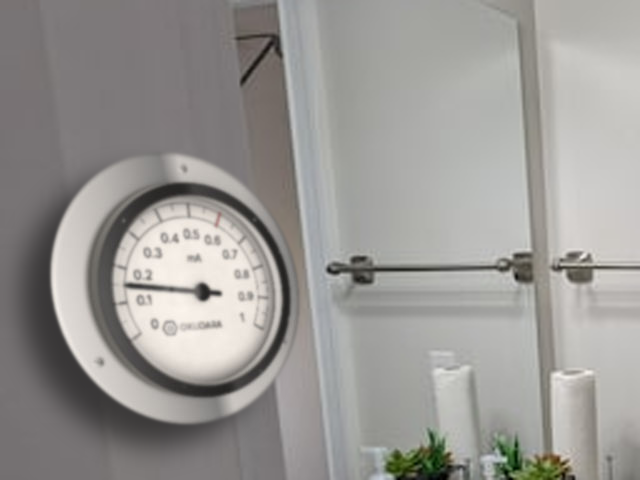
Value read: 0.15,mA
